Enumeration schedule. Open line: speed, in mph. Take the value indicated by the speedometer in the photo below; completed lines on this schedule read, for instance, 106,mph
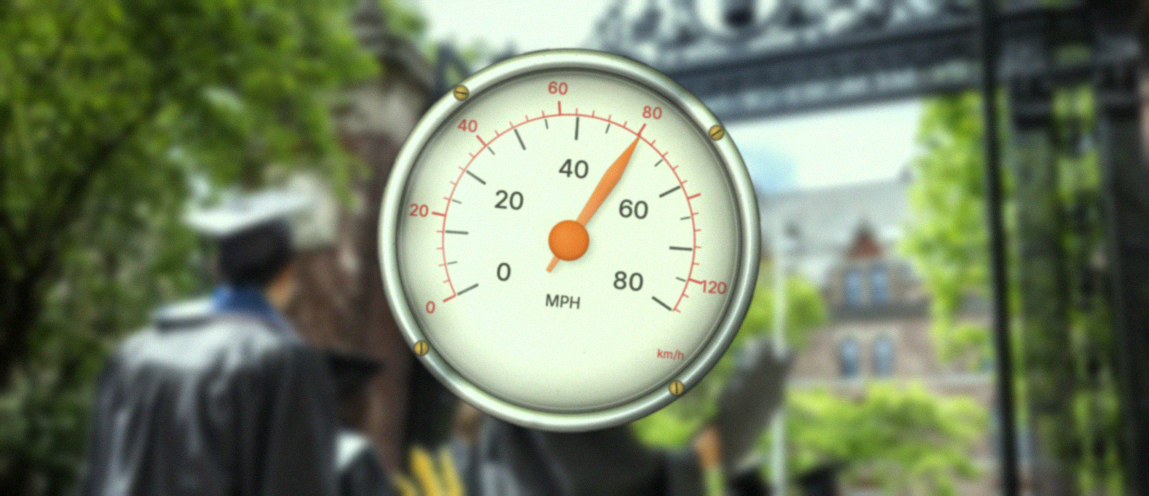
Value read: 50,mph
